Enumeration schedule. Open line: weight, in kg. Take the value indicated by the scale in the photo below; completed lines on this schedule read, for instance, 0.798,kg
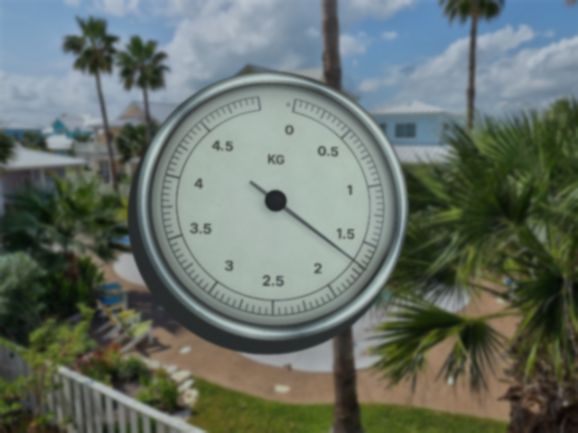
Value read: 1.7,kg
